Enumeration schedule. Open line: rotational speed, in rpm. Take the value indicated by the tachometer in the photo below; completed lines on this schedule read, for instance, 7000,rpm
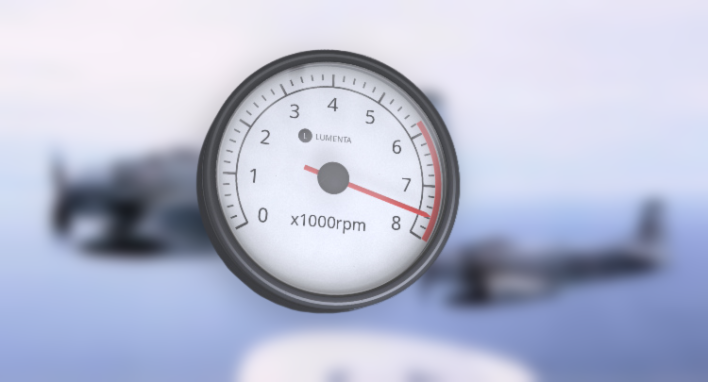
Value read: 7600,rpm
